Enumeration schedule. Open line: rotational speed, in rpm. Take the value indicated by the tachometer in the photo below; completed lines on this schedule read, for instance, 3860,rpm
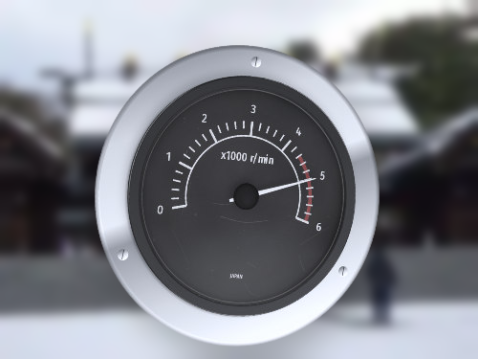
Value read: 5000,rpm
